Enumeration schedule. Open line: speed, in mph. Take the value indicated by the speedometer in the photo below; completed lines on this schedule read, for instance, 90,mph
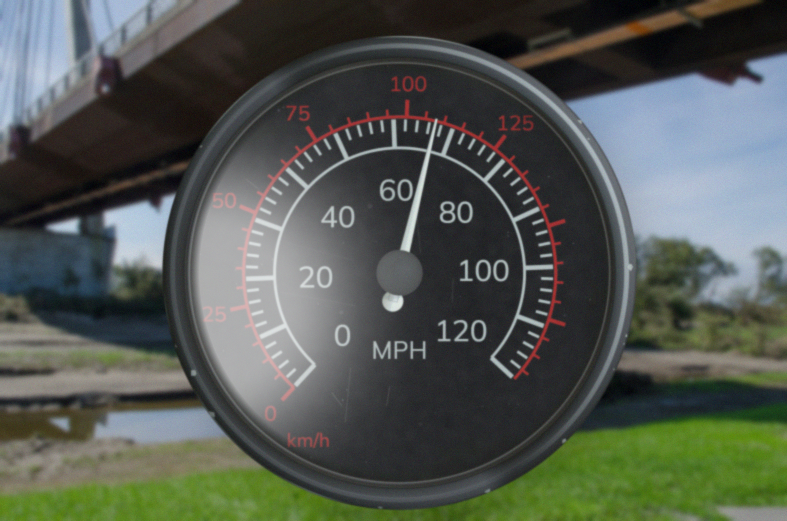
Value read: 67,mph
